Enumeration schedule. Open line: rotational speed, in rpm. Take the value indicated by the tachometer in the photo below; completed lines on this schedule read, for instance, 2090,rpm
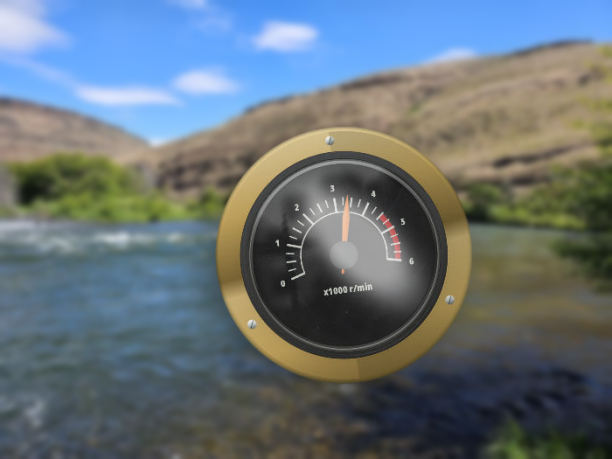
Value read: 3375,rpm
